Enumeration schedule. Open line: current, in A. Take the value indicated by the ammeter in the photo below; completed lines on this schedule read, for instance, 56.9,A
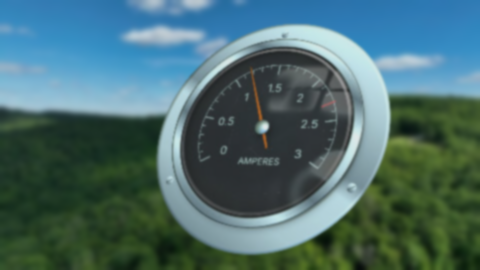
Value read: 1.2,A
